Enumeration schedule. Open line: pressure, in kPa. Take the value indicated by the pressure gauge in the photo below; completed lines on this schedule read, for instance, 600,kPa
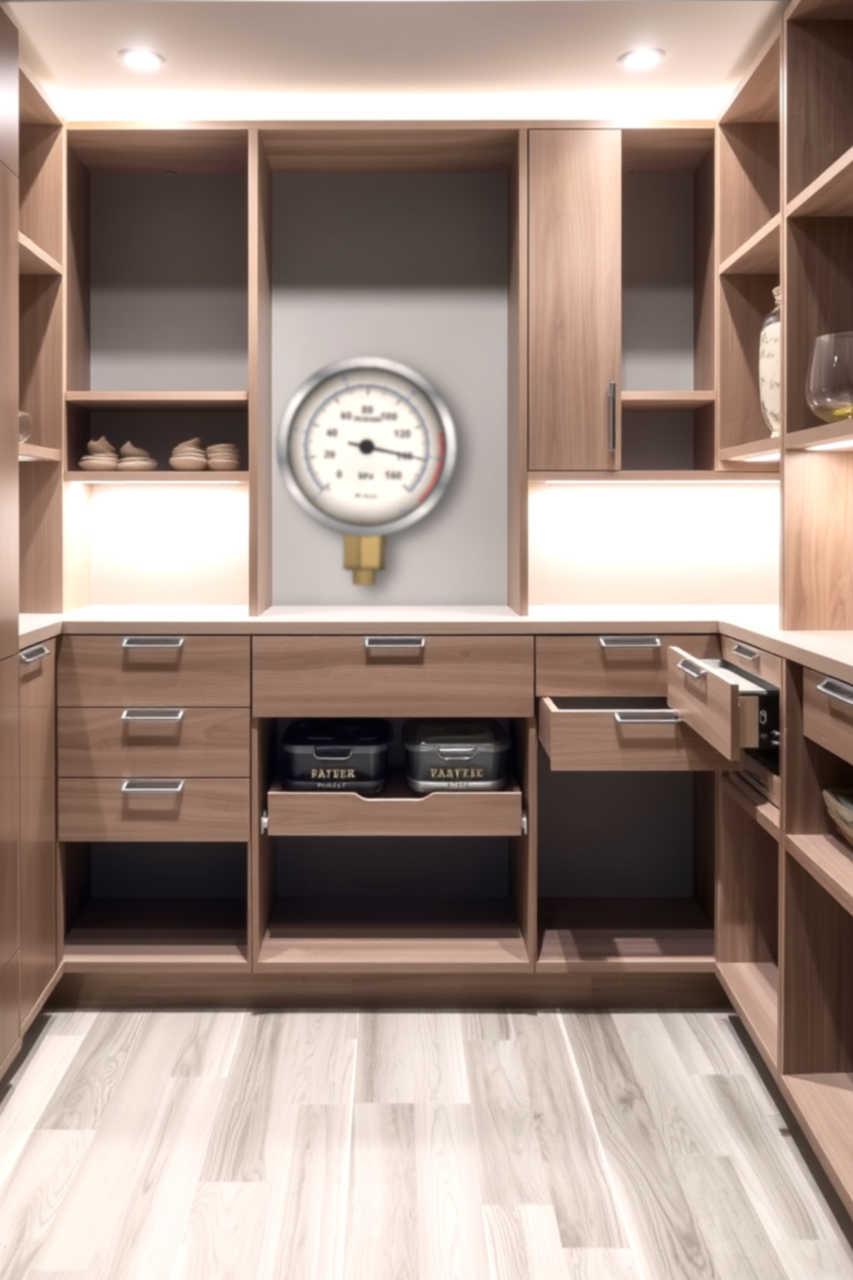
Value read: 140,kPa
